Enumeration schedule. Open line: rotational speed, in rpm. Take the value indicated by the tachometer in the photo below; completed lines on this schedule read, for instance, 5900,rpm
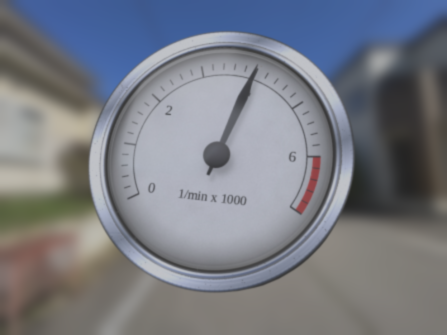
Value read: 4000,rpm
